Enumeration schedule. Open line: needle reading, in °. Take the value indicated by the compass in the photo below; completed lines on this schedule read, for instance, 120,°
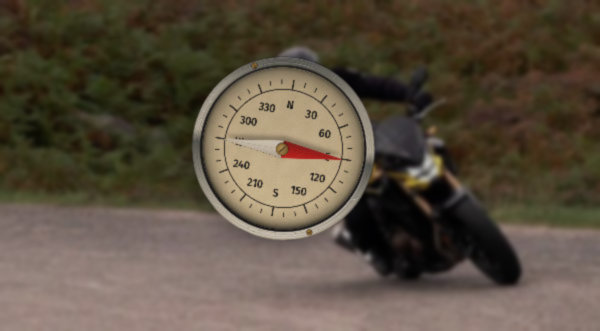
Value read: 90,°
